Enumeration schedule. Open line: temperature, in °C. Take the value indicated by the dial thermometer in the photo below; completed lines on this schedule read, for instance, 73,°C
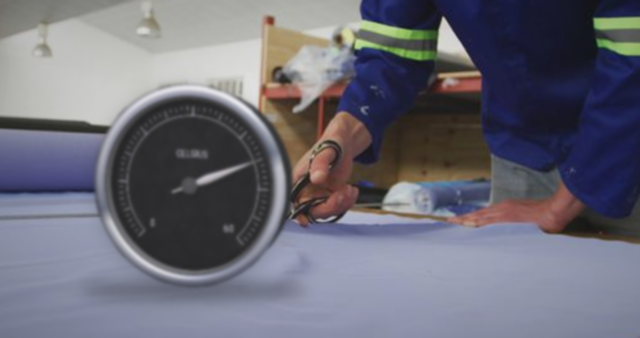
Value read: 45,°C
